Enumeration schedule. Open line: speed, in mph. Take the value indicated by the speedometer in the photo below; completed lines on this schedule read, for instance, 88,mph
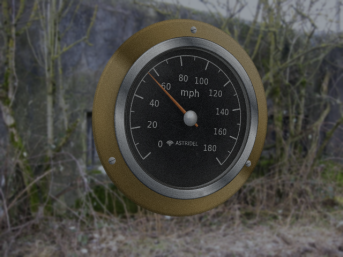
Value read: 55,mph
